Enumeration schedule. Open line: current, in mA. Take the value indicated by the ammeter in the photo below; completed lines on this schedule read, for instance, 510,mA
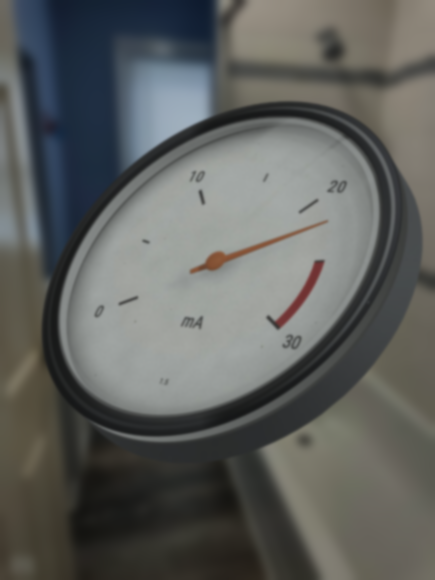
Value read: 22.5,mA
